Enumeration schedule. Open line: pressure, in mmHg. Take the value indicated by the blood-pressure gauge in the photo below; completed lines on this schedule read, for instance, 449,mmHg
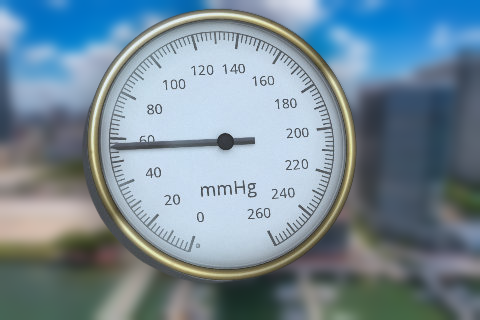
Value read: 56,mmHg
